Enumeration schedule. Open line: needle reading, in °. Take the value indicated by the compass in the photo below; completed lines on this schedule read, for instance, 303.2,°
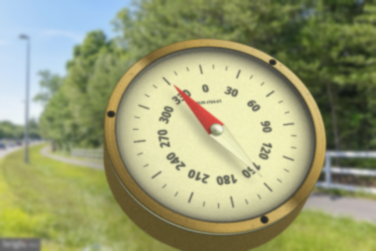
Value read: 330,°
